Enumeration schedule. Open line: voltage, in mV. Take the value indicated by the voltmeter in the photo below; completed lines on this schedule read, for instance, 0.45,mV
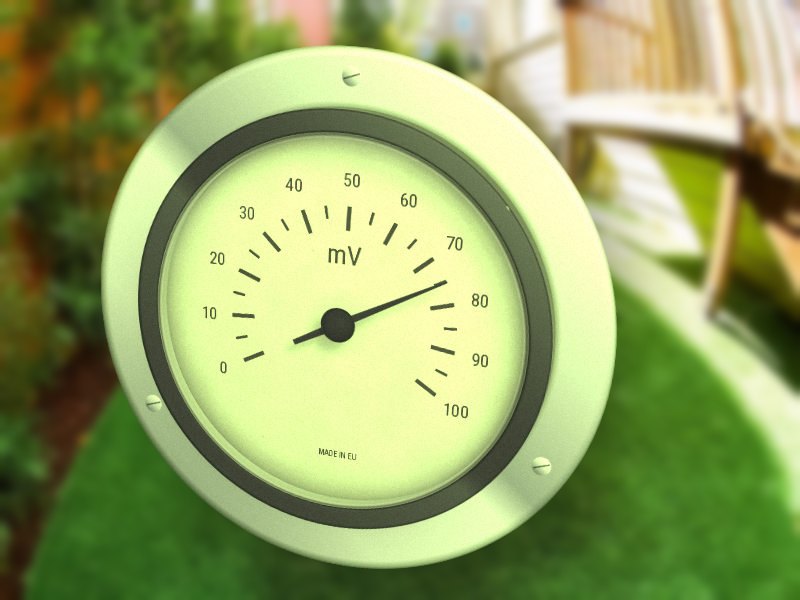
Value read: 75,mV
